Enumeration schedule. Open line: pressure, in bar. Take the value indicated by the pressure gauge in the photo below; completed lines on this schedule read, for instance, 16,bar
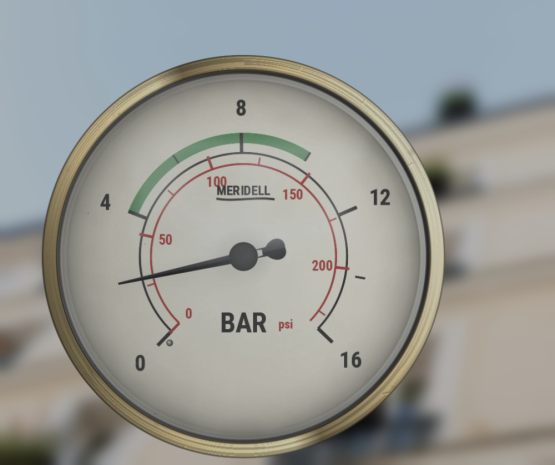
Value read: 2,bar
